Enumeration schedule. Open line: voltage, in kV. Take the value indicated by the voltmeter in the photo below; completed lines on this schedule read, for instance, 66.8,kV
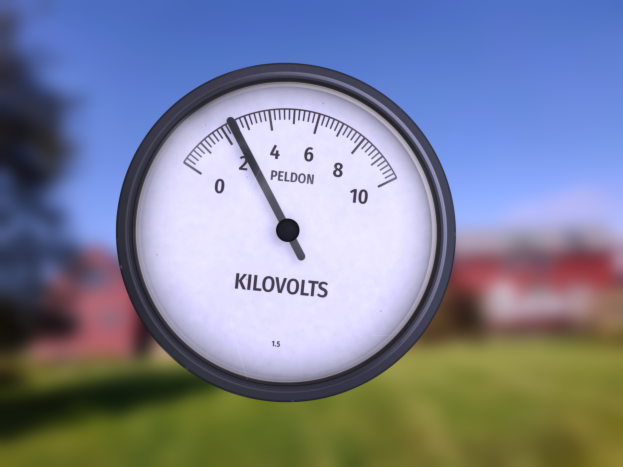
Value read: 2.4,kV
